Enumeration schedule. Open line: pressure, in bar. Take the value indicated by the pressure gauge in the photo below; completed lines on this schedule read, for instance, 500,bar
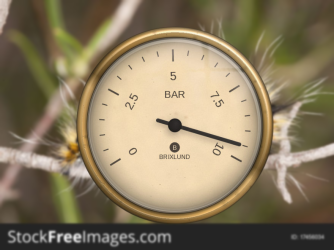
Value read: 9.5,bar
